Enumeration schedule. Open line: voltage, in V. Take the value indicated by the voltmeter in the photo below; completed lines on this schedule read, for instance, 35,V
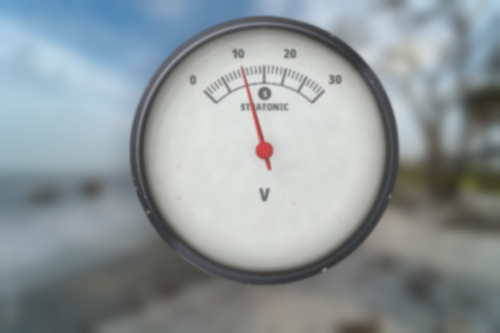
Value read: 10,V
